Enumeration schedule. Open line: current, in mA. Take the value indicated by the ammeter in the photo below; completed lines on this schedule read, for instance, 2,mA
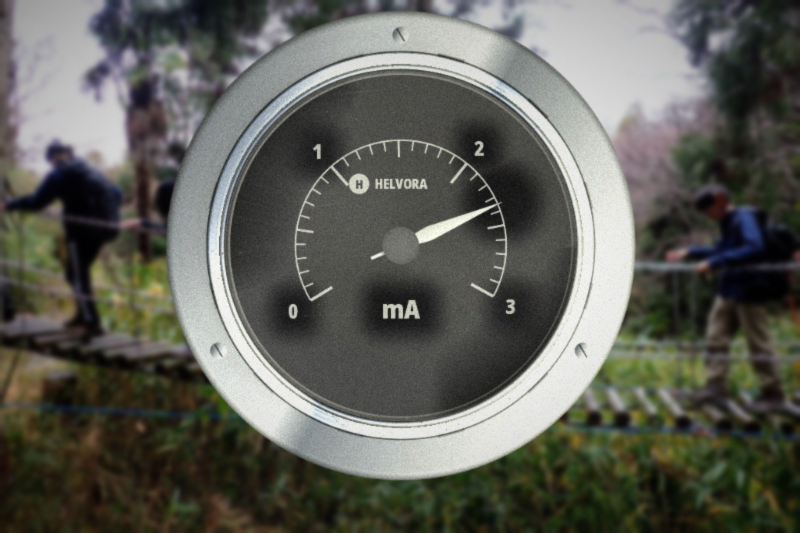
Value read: 2.35,mA
